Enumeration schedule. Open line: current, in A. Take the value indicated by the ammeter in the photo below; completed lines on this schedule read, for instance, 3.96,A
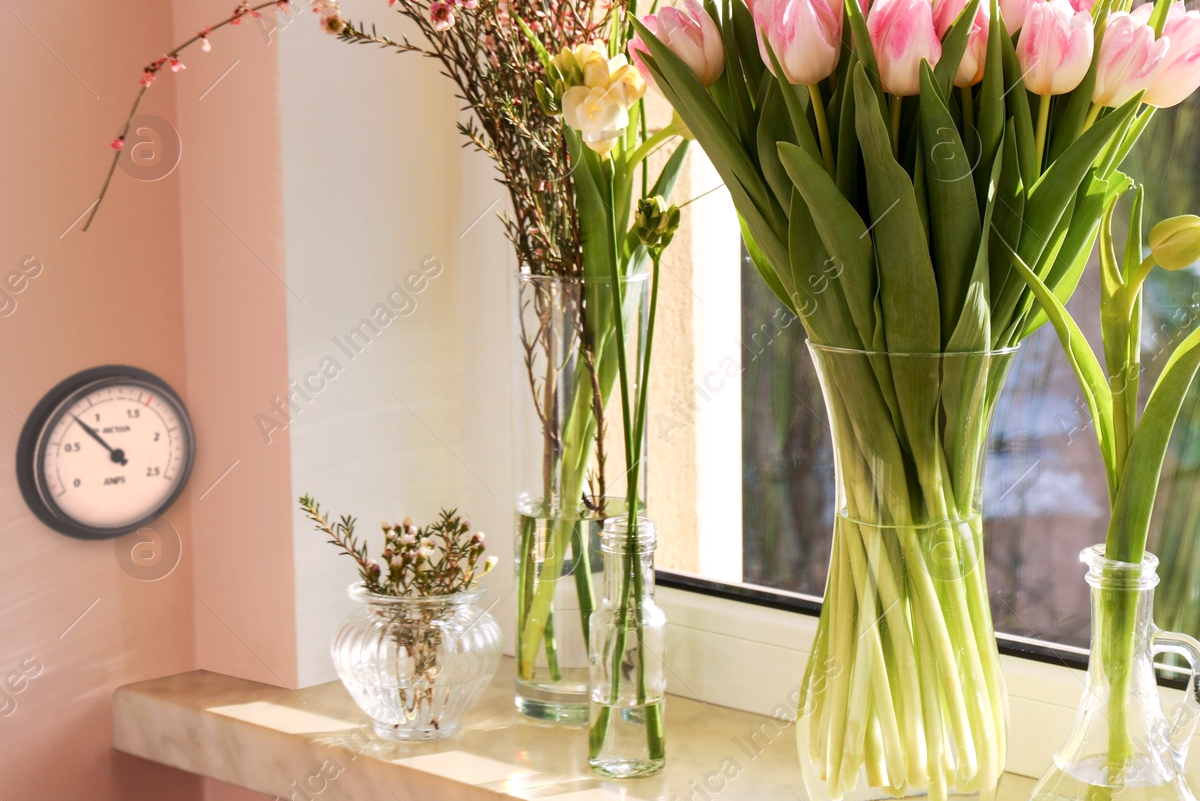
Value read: 0.8,A
